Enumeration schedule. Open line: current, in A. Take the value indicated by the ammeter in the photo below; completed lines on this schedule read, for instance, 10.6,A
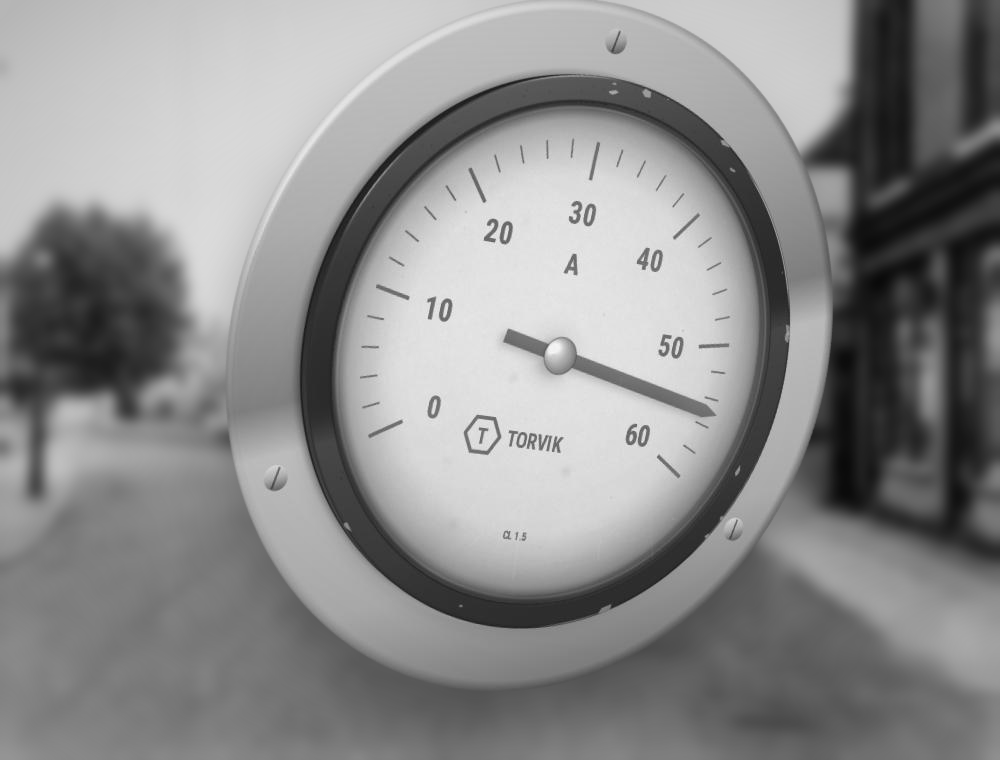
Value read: 55,A
